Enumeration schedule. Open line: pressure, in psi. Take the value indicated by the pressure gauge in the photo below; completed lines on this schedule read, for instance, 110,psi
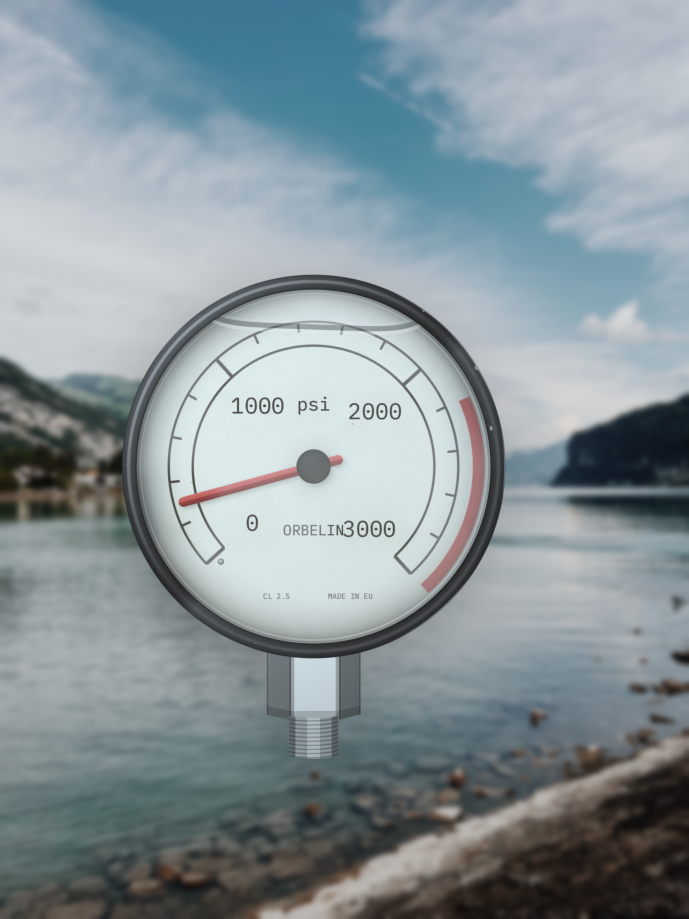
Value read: 300,psi
